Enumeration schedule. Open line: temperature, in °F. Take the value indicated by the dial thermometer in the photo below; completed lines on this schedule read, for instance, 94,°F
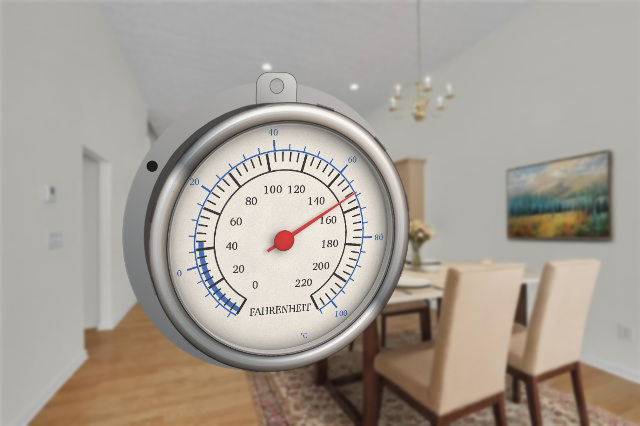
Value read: 152,°F
